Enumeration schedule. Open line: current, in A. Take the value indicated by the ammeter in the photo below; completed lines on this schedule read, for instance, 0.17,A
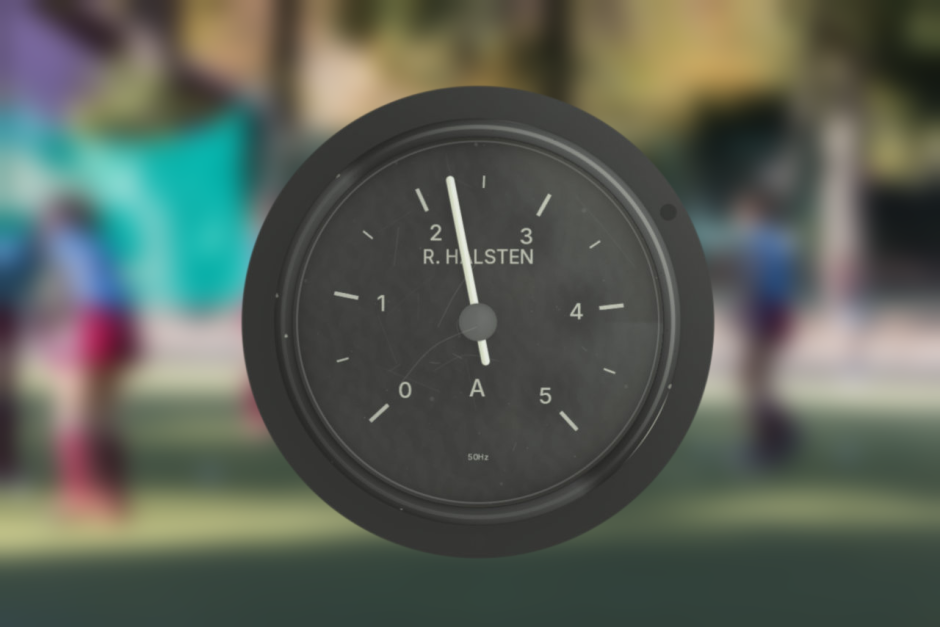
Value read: 2.25,A
